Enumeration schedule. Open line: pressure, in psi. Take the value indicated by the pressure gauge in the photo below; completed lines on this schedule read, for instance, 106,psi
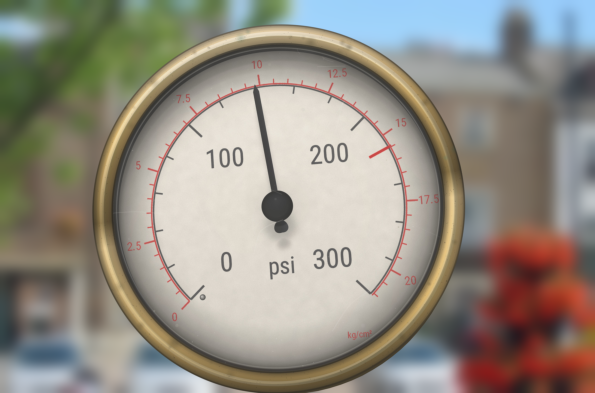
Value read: 140,psi
